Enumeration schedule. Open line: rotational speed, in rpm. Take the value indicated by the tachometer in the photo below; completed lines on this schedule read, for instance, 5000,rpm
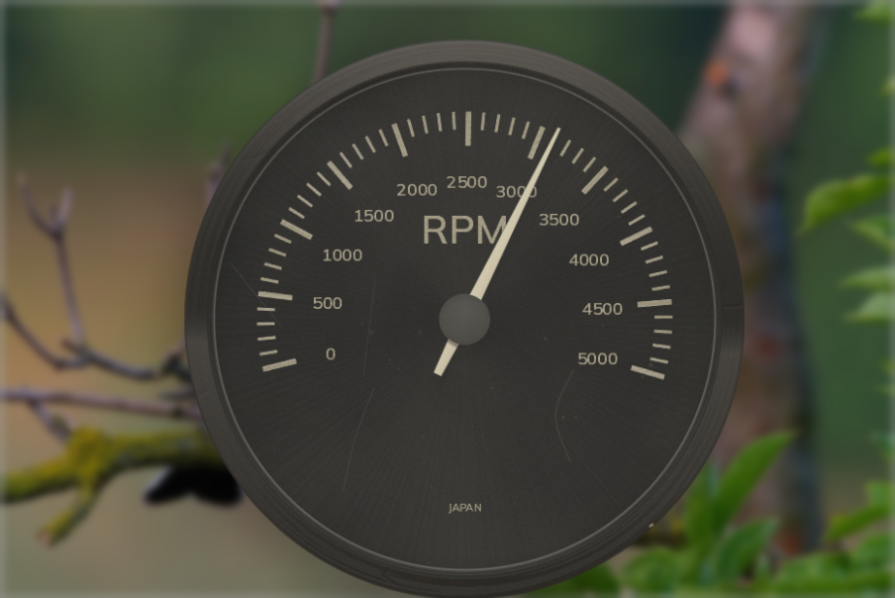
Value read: 3100,rpm
